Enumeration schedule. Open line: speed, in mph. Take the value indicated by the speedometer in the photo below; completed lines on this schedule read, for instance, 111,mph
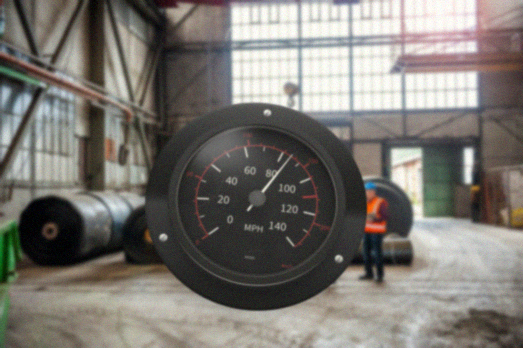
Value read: 85,mph
